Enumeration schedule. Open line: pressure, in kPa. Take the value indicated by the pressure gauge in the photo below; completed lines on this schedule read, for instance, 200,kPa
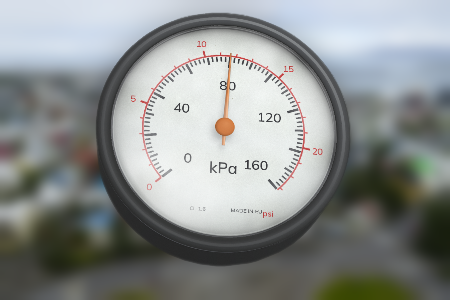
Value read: 80,kPa
